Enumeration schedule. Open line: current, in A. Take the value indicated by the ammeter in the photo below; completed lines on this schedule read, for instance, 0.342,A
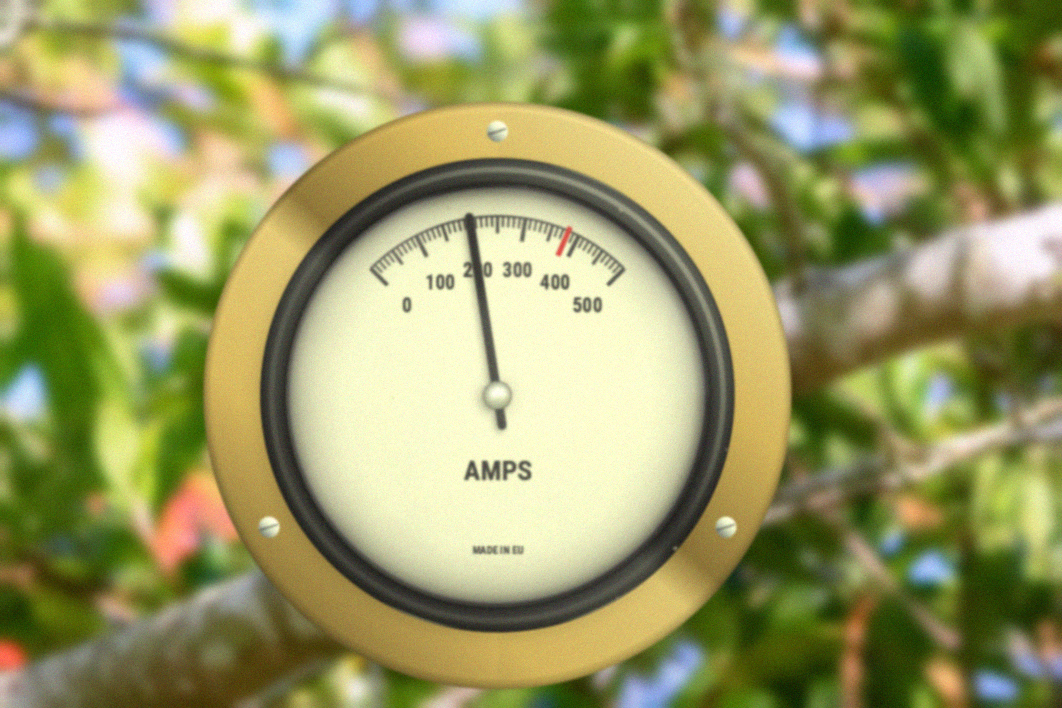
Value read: 200,A
